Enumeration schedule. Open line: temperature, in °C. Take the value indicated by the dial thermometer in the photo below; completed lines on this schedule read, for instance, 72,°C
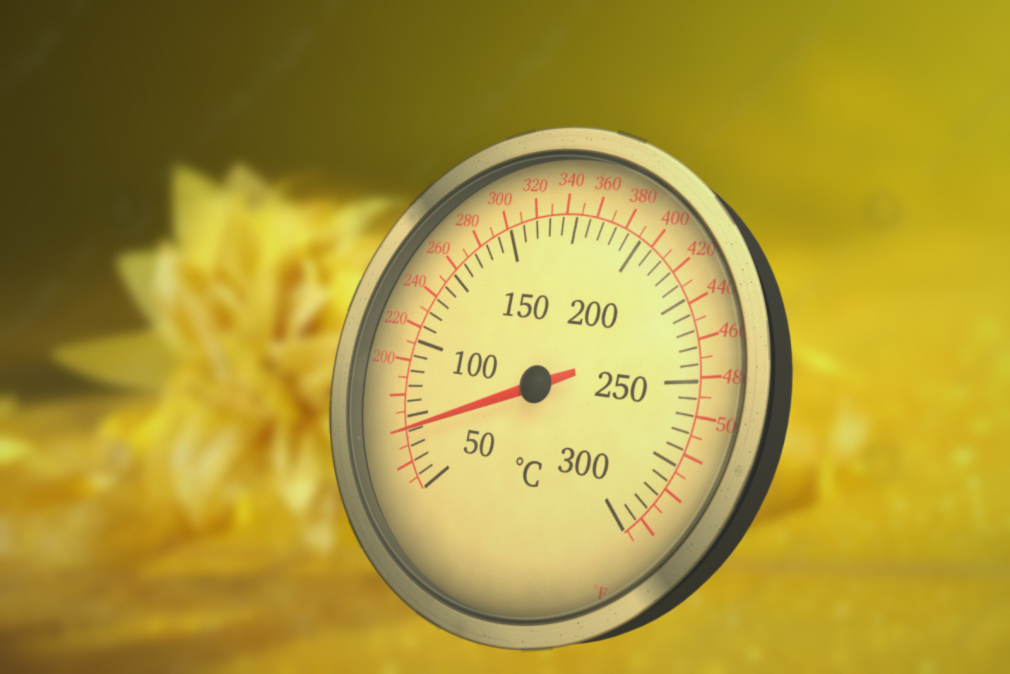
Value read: 70,°C
